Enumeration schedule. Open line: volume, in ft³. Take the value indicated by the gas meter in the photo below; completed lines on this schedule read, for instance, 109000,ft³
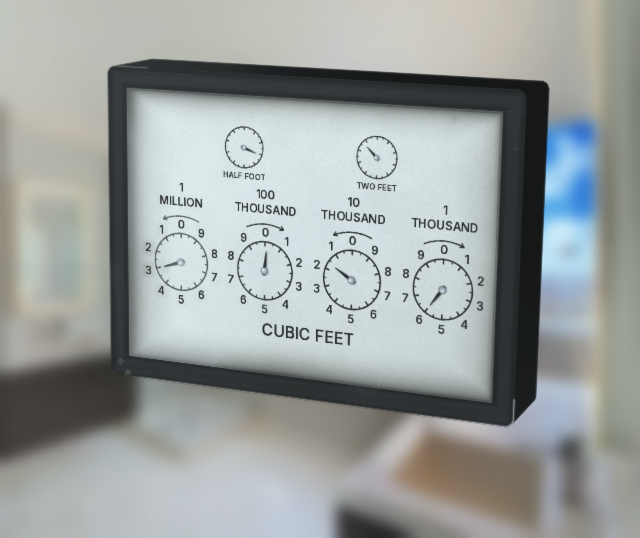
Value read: 301600,ft³
